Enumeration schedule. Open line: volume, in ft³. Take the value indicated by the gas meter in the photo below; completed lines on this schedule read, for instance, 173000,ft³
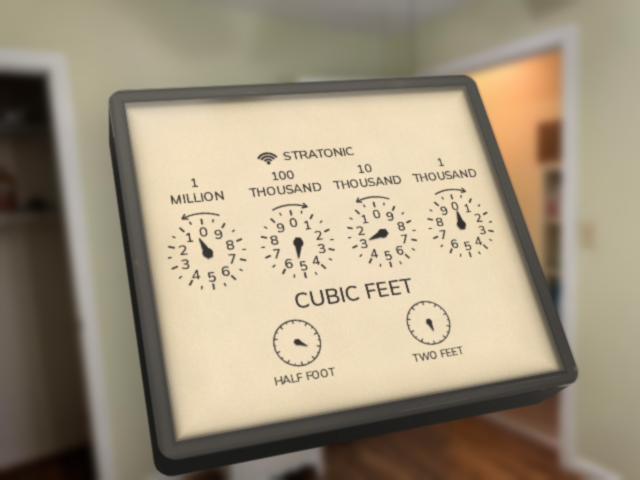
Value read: 53000,ft³
